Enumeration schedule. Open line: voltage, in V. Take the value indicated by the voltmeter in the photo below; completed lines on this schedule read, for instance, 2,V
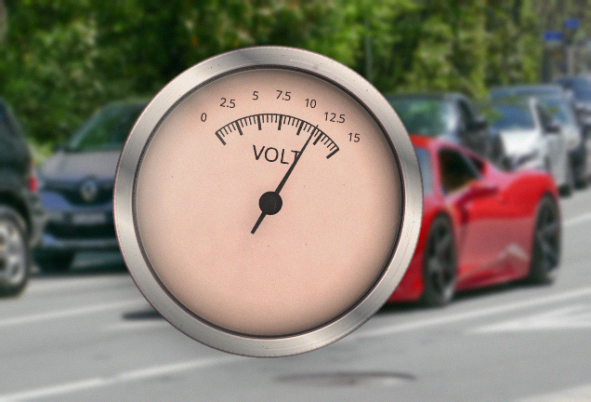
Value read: 11.5,V
